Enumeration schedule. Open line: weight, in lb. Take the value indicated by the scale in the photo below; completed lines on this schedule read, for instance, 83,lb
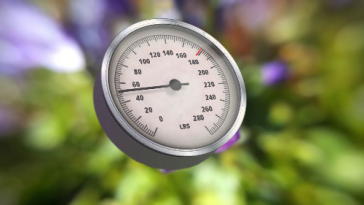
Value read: 50,lb
